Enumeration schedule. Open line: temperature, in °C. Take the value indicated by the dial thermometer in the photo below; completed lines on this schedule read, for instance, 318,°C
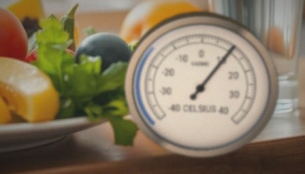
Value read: 10,°C
